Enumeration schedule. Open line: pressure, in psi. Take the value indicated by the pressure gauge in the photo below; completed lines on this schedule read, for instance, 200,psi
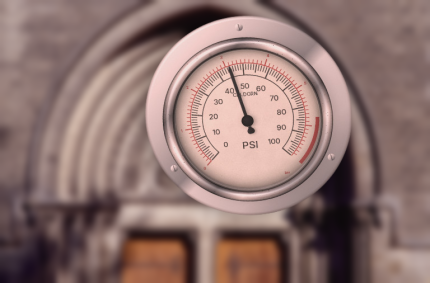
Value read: 45,psi
